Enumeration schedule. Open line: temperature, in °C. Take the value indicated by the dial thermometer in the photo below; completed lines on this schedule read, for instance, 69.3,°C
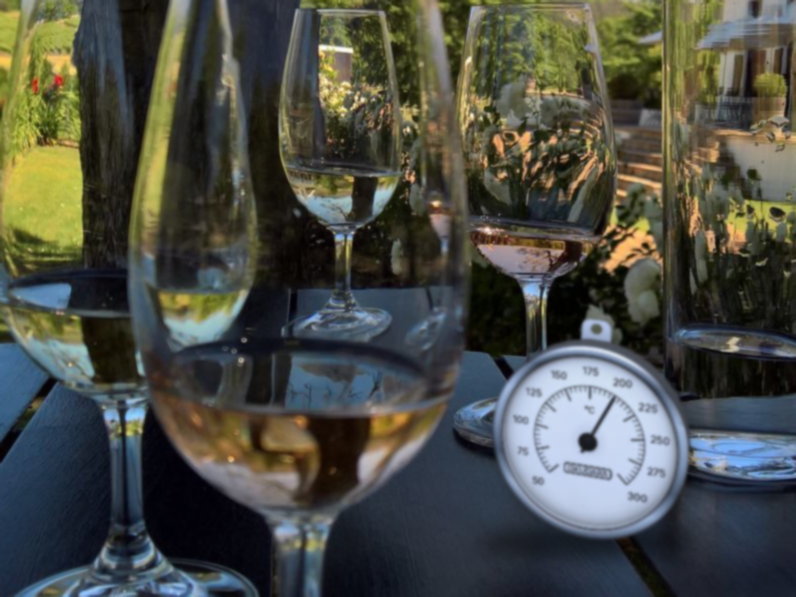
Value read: 200,°C
